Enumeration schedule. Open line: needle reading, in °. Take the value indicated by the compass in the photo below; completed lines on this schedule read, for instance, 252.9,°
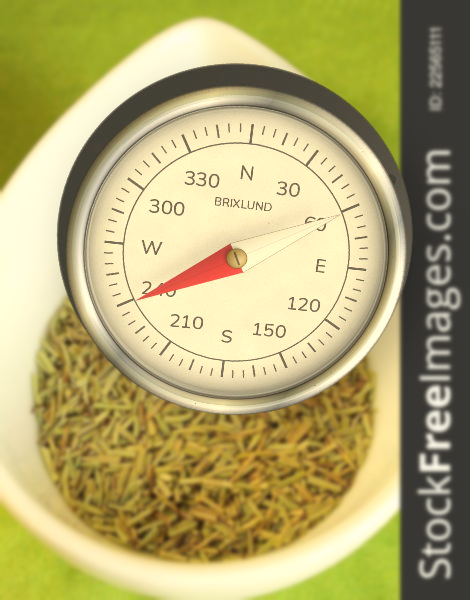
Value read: 240,°
